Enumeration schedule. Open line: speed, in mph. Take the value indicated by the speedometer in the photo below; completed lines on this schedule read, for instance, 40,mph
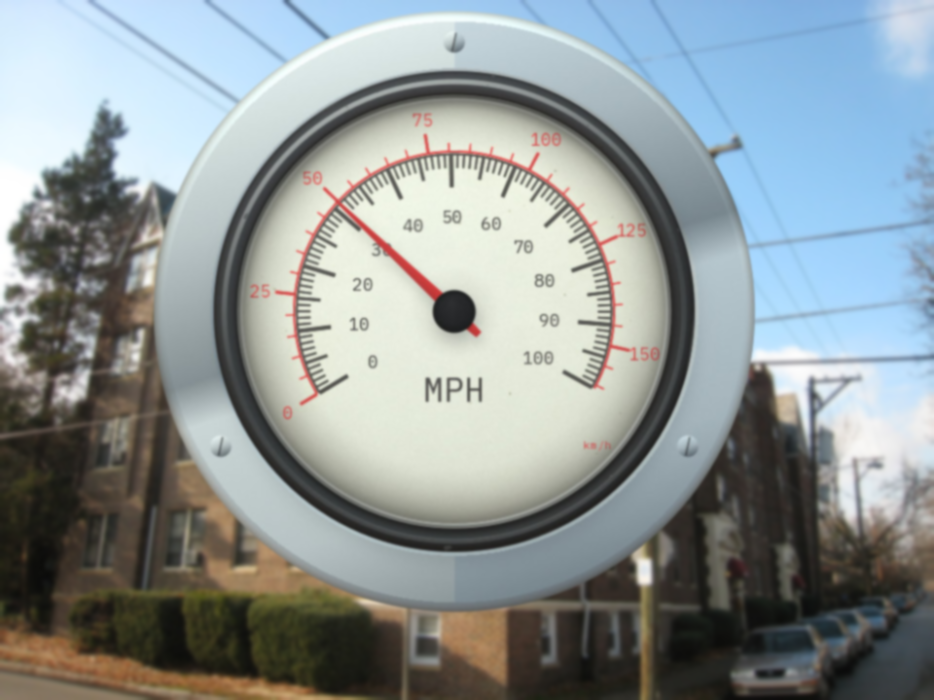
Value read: 31,mph
